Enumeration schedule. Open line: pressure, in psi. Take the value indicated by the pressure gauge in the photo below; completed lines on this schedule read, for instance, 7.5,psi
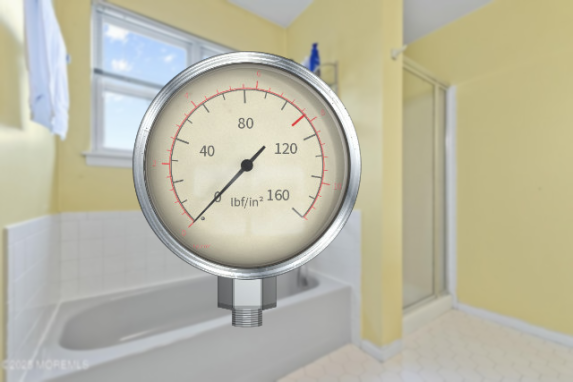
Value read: 0,psi
